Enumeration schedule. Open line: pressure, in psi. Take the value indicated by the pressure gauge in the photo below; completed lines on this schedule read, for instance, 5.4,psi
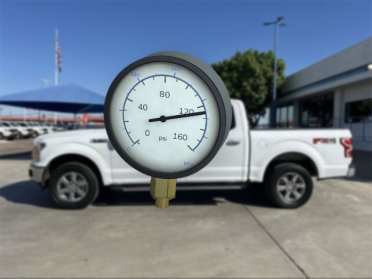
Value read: 125,psi
